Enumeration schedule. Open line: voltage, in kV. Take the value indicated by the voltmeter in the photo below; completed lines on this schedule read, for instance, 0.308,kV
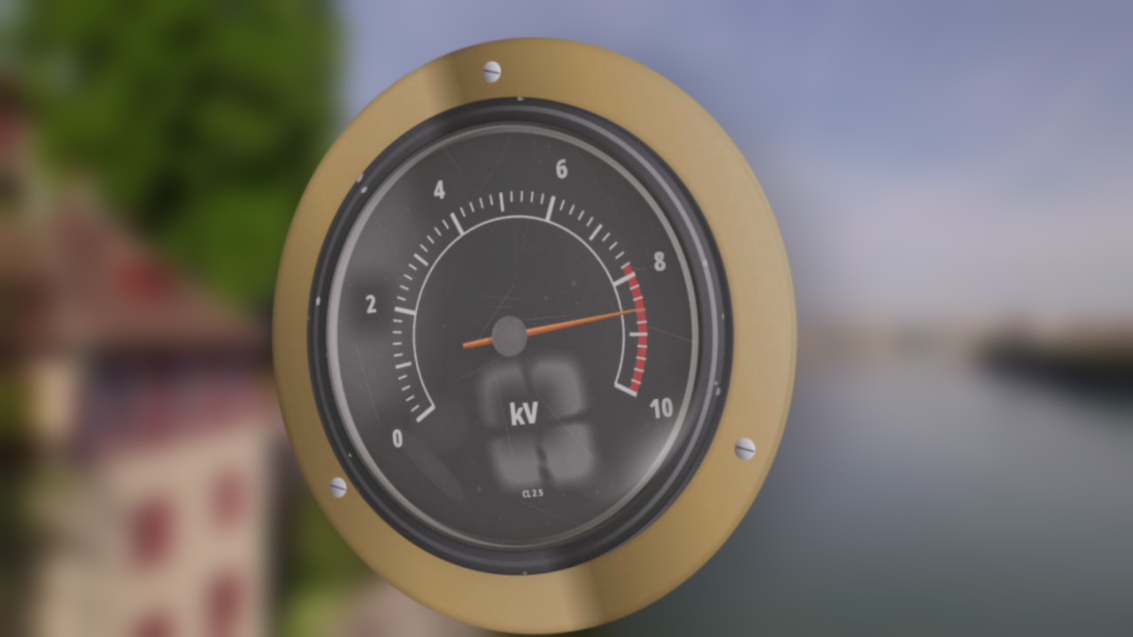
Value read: 8.6,kV
